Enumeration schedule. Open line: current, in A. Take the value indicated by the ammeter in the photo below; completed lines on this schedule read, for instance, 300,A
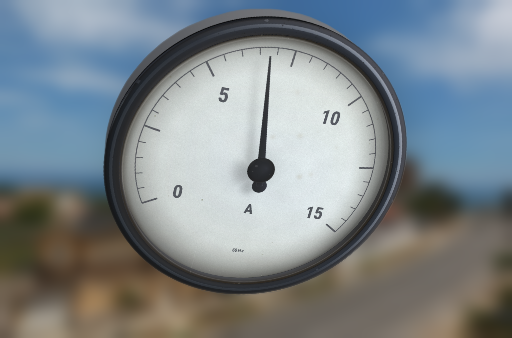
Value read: 6.75,A
